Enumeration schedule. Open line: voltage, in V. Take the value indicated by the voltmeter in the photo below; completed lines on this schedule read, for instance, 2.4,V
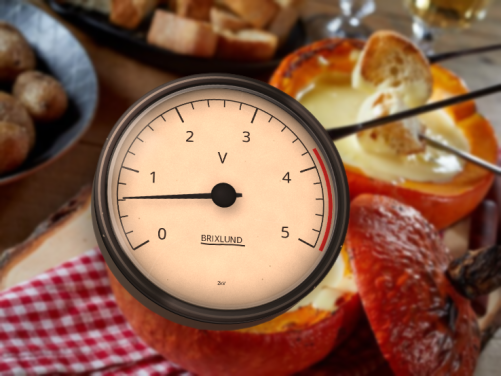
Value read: 0.6,V
